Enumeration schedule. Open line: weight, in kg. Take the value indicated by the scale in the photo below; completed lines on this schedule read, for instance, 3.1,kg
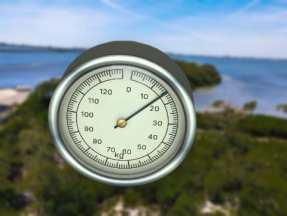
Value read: 15,kg
